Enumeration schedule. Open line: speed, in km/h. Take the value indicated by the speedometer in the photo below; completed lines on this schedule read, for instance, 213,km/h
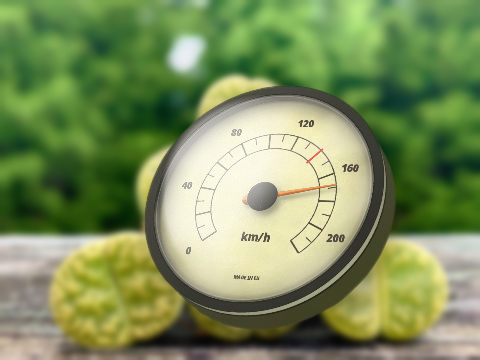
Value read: 170,km/h
